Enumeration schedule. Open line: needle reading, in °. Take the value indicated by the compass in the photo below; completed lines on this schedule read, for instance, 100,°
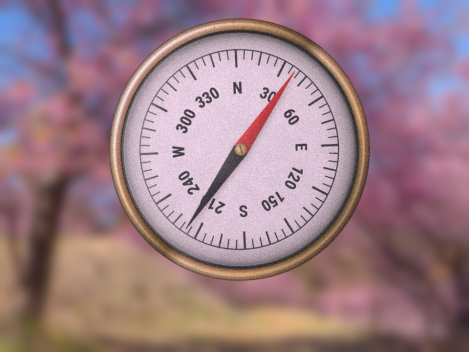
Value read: 37.5,°
